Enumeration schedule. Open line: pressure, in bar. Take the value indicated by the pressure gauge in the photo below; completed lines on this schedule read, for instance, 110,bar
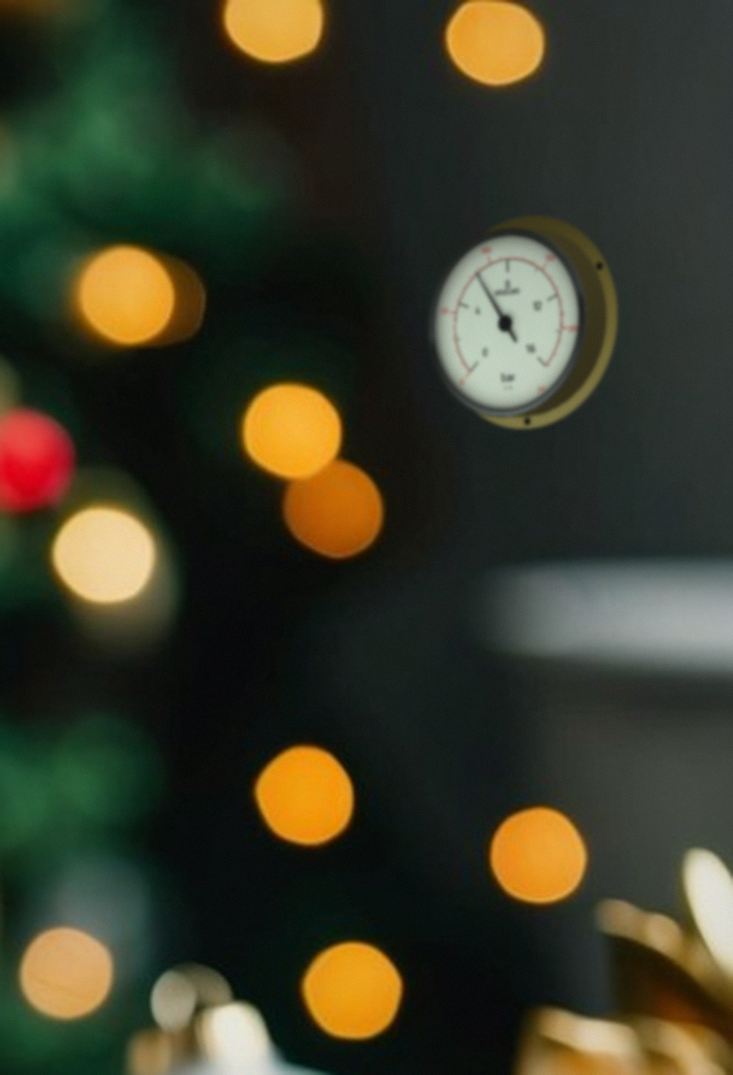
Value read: 6,bar
